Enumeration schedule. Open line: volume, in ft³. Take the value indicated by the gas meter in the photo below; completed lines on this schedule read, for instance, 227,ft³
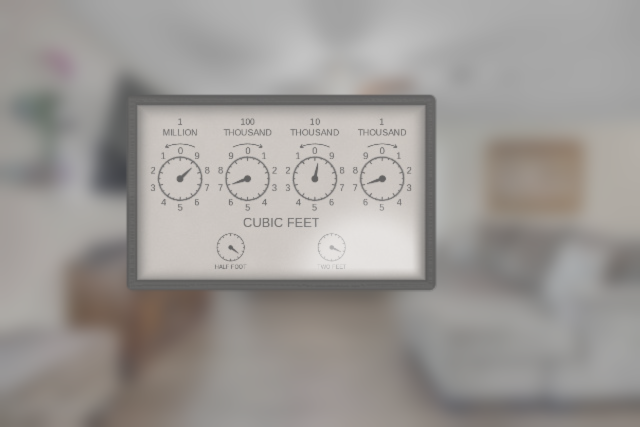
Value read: 869700,ft³
